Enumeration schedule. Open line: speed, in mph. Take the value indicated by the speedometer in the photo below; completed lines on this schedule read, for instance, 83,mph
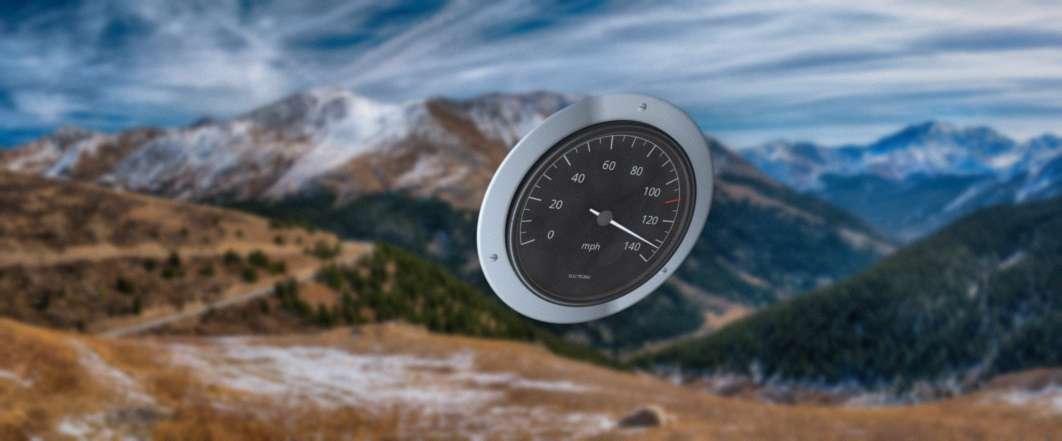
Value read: 132.5,mph
